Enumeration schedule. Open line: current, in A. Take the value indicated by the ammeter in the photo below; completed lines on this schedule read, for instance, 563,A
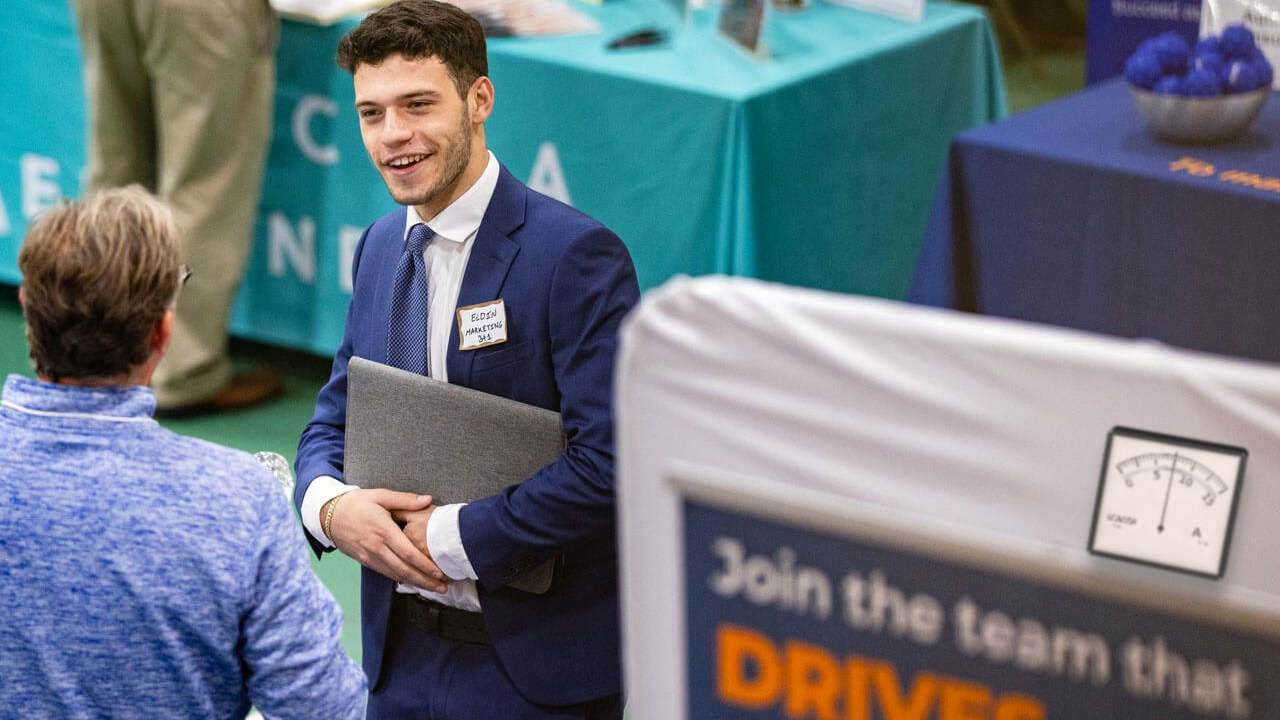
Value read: 7.5,A
